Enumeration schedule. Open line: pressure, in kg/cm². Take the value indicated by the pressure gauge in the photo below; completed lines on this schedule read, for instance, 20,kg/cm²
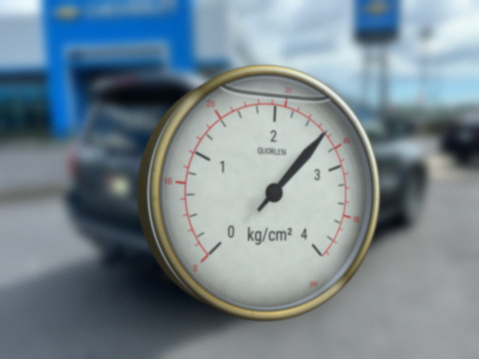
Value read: 2.6,kg/cm²
